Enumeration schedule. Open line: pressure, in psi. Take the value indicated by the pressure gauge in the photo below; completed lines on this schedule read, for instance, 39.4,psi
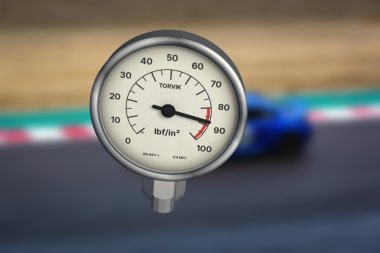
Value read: 87.5,psi
